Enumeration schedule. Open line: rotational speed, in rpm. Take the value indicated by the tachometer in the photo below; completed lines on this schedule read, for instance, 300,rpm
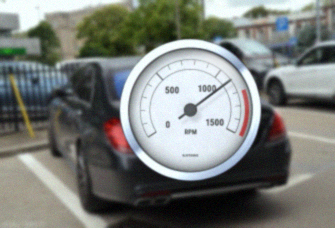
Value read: 1100,rpm
